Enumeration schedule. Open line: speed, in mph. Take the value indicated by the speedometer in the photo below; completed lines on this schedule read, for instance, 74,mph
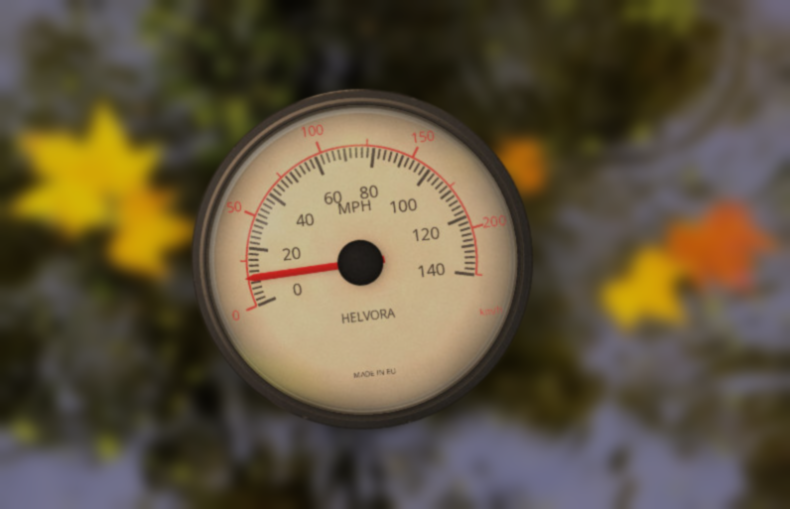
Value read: 10,mph
